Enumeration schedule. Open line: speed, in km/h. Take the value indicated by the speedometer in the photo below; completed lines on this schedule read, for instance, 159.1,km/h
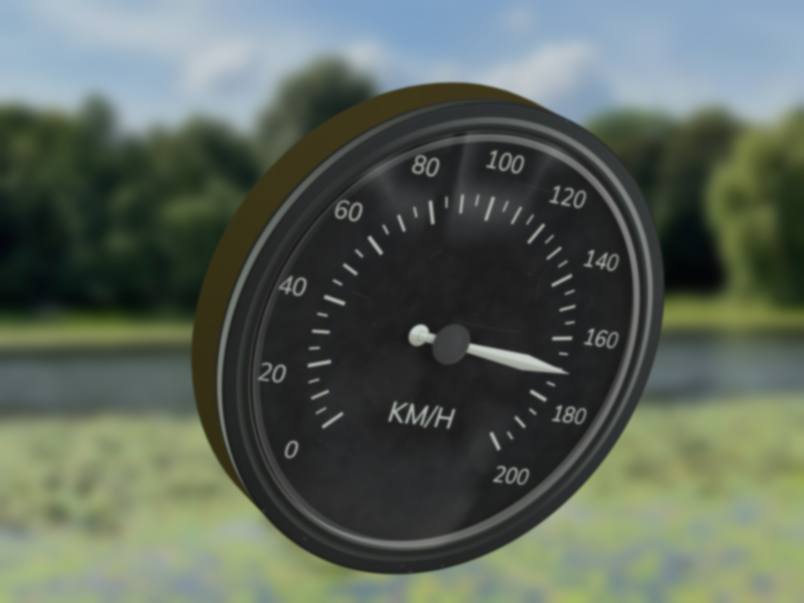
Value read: 170,km/h
